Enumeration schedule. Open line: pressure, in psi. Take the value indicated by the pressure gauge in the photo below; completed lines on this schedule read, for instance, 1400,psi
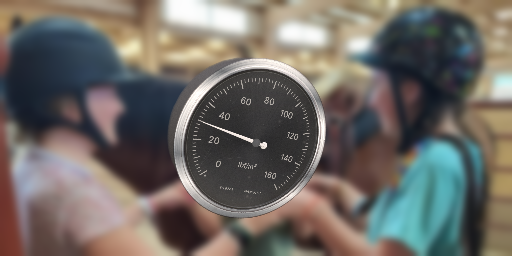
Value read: 30,psi
